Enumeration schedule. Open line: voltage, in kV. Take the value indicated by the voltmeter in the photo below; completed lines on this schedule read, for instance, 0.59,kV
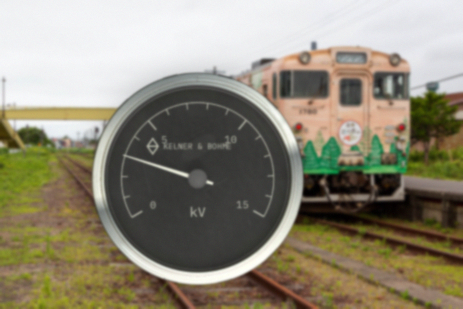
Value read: 3,kV
